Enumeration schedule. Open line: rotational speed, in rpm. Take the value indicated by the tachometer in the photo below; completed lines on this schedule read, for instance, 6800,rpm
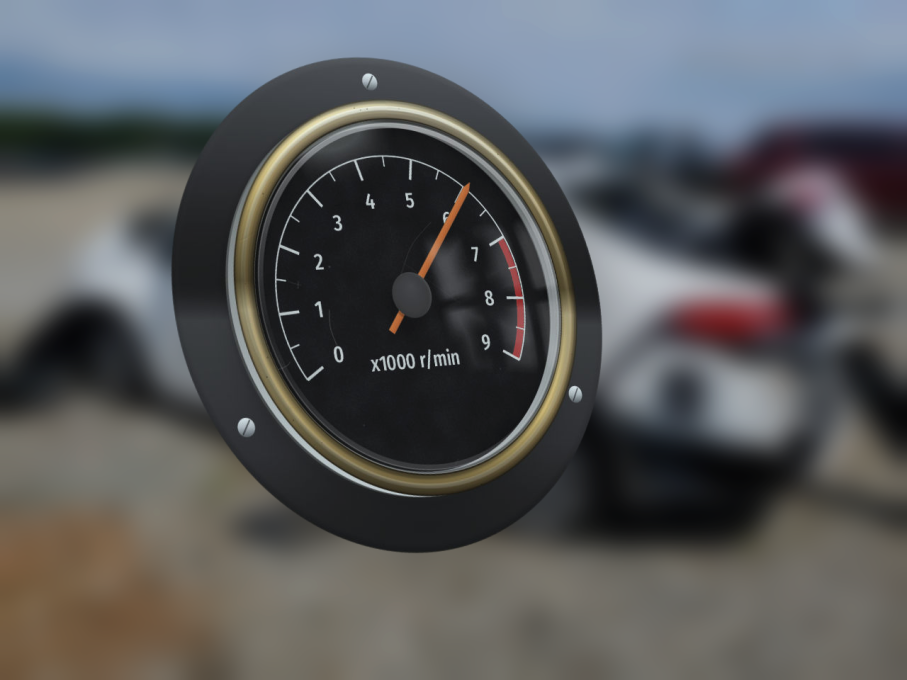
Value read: 6000,rpm
